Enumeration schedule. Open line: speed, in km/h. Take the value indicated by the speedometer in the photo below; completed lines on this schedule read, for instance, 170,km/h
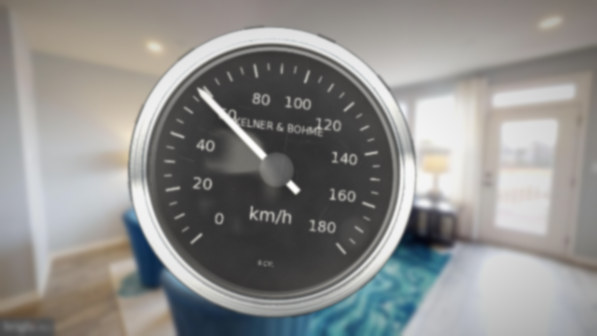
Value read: 57.5,km/h
